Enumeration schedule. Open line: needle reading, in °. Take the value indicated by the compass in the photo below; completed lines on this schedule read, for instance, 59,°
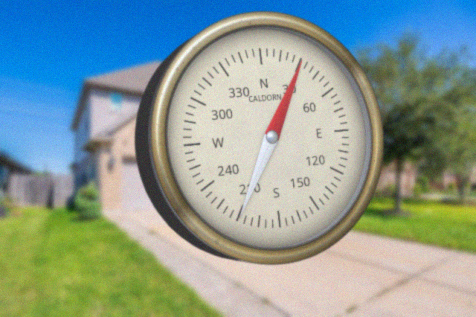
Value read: 30,°
